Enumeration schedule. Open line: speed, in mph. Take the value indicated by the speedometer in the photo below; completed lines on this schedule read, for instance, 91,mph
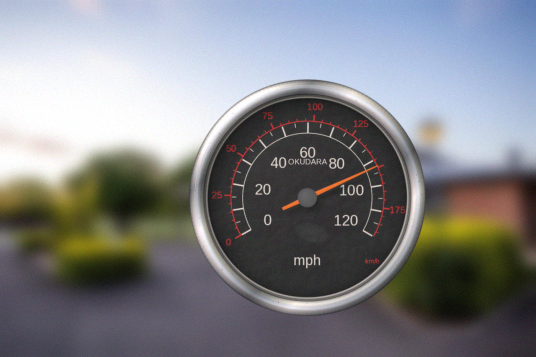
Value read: 92.5,mph
